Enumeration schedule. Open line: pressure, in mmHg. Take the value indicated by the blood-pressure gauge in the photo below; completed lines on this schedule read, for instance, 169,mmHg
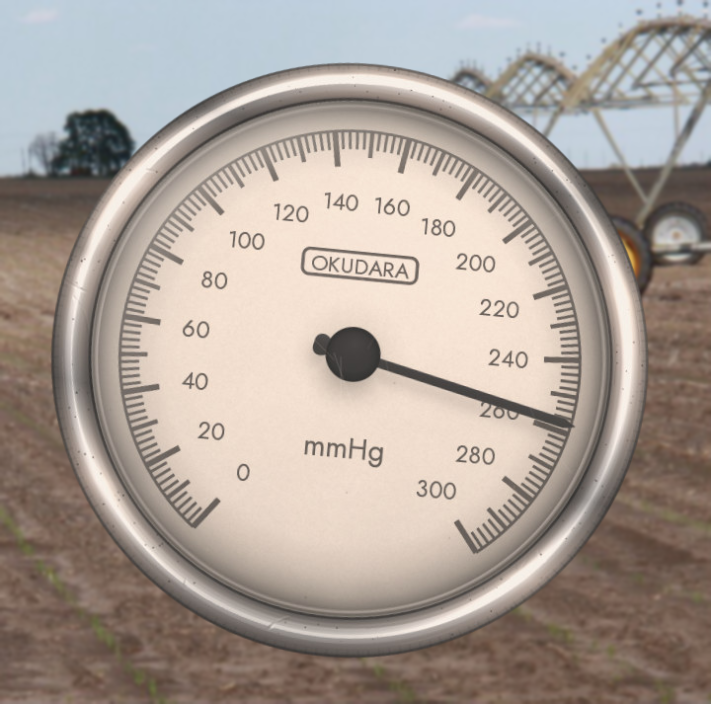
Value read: 258,mmHg
